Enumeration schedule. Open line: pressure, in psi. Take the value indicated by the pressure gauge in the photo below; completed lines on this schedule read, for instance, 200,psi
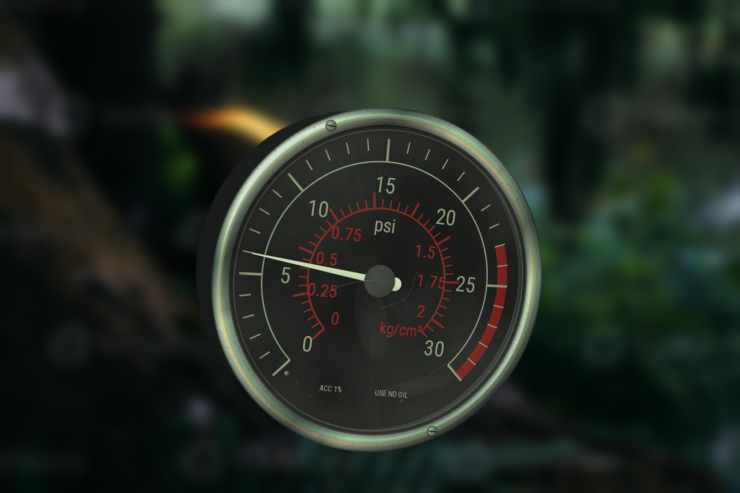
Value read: 6,psi
